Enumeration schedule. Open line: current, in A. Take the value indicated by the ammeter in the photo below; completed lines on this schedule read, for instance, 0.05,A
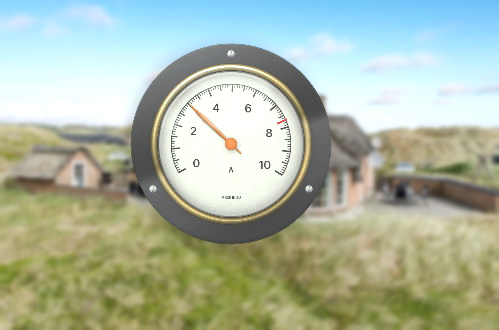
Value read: 3,A
